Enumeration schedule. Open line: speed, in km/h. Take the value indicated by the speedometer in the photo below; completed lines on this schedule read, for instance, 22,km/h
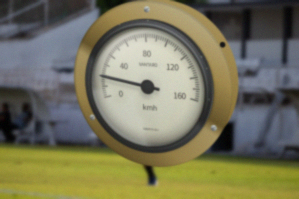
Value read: 20,km/h
